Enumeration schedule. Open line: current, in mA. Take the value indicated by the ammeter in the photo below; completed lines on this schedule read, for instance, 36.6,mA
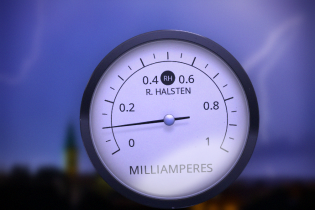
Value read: 0.1,mA
